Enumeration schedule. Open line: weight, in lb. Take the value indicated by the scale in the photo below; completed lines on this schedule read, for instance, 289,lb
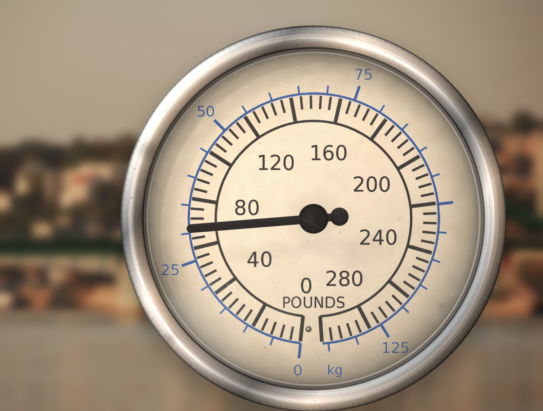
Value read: 68,lb
